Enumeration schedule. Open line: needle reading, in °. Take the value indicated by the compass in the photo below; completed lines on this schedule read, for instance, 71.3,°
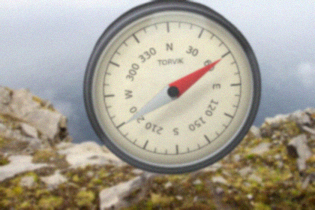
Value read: 60,°
